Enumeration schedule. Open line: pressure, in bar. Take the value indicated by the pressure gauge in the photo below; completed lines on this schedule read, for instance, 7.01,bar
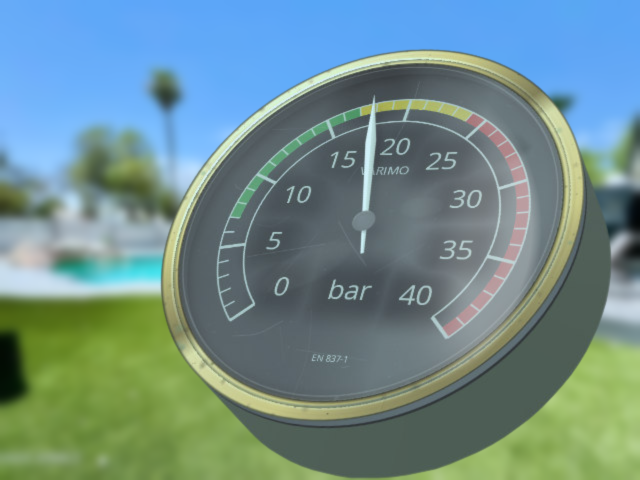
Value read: 18,bar
